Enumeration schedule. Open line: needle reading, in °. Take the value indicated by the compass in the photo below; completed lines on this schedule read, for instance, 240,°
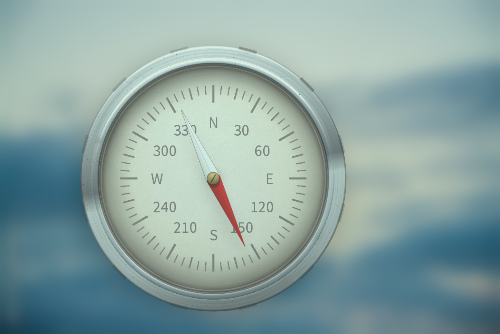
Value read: 155,°
